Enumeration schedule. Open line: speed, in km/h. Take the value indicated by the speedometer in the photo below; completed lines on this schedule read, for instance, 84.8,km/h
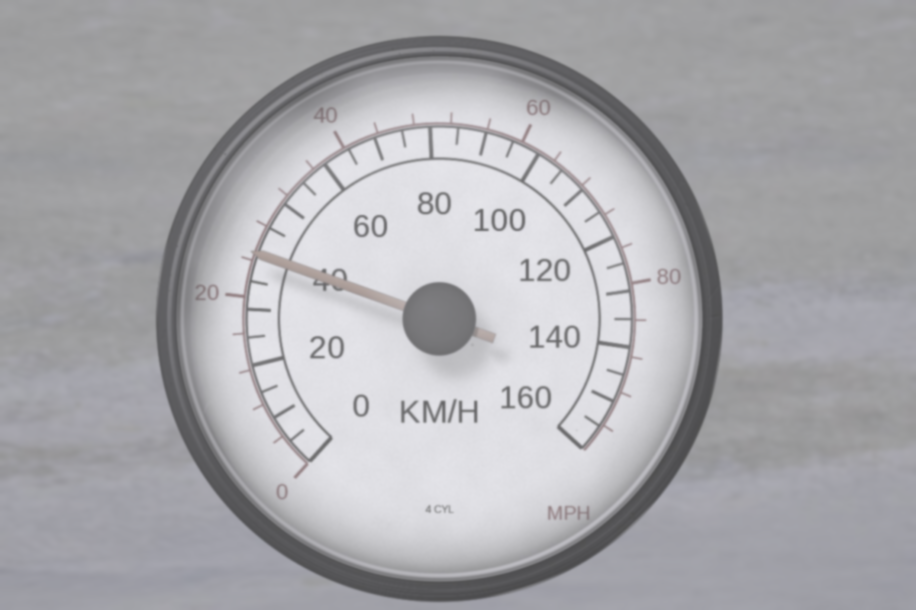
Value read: 40,km/h
